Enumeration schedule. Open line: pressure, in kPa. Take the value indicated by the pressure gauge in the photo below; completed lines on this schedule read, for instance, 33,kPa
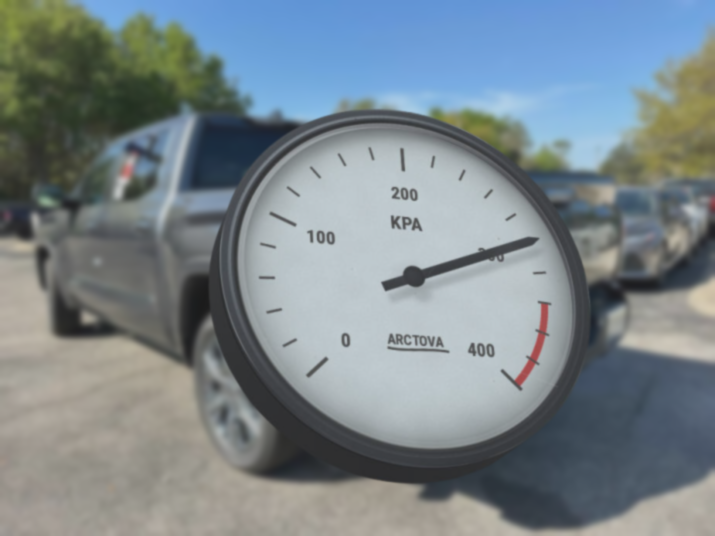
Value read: 300,kPa
